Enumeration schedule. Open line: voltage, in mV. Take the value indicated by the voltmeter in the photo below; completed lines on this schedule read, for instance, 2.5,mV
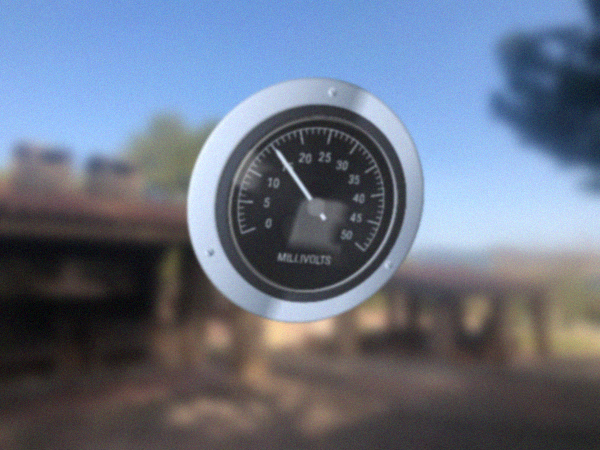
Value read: 15,mV
